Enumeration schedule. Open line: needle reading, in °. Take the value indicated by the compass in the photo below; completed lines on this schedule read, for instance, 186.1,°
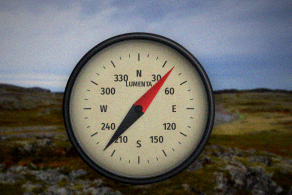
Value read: 40,°
